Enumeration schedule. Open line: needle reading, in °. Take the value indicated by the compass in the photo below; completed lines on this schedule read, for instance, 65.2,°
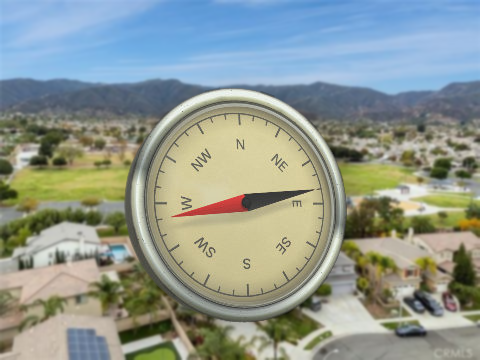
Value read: 260,°
